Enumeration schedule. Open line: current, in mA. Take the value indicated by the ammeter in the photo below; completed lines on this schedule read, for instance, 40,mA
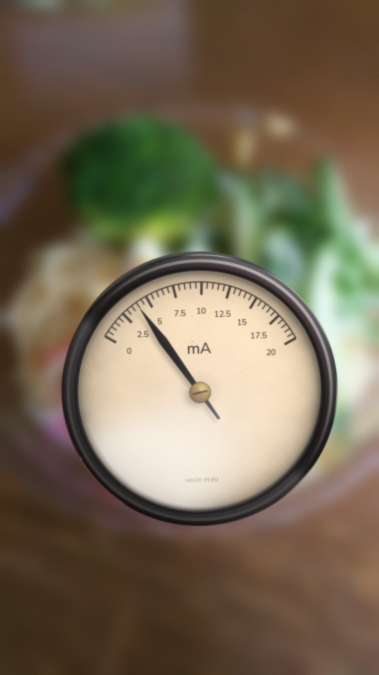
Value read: 4,mA
